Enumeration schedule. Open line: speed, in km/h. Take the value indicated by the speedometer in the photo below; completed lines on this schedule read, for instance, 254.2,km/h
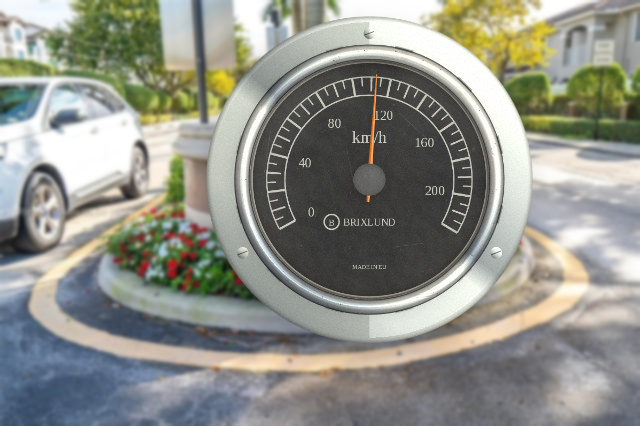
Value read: 112.5,km/h
